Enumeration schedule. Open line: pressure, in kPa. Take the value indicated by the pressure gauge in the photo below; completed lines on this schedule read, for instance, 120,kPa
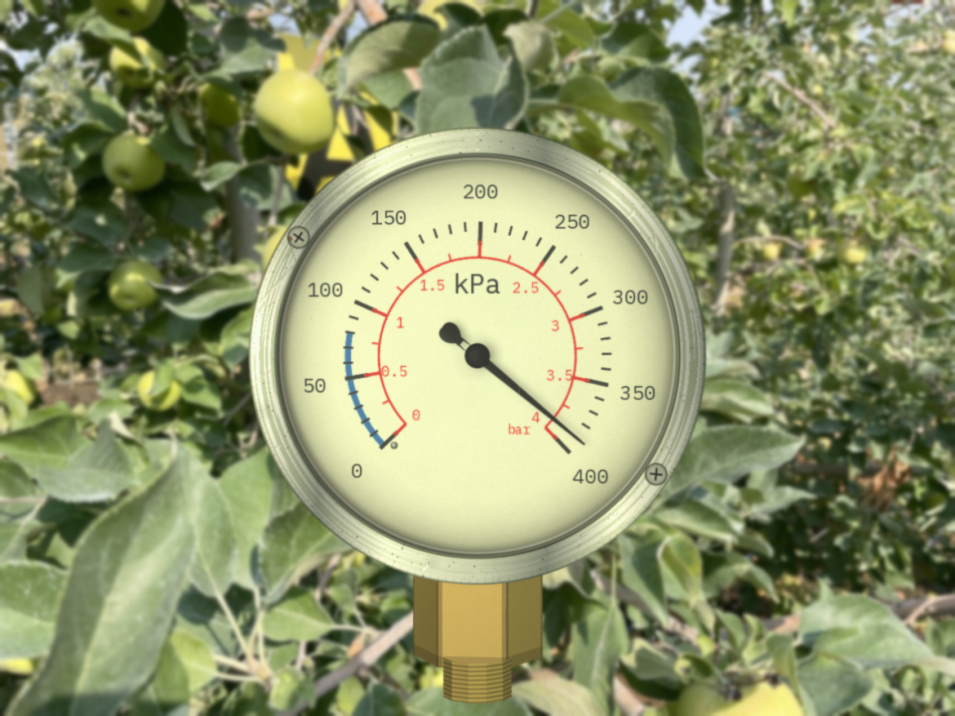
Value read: 390,kPa
